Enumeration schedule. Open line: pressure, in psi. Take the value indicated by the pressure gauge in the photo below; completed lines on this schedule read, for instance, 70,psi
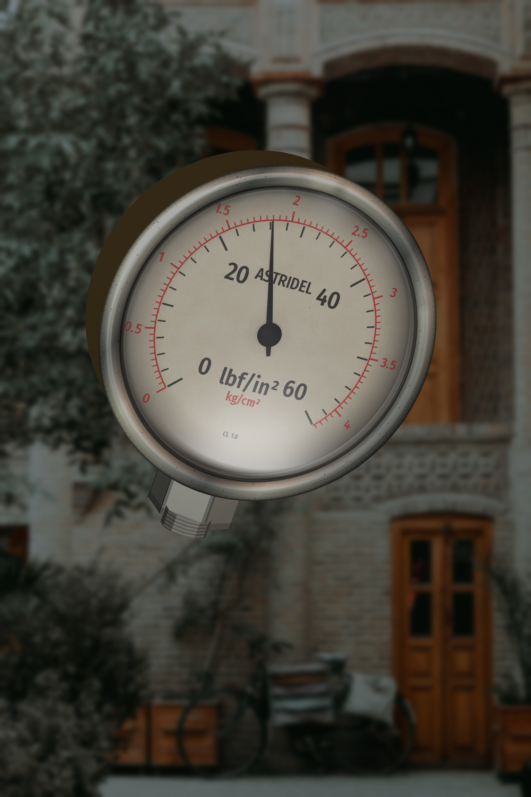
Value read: 26,psi
